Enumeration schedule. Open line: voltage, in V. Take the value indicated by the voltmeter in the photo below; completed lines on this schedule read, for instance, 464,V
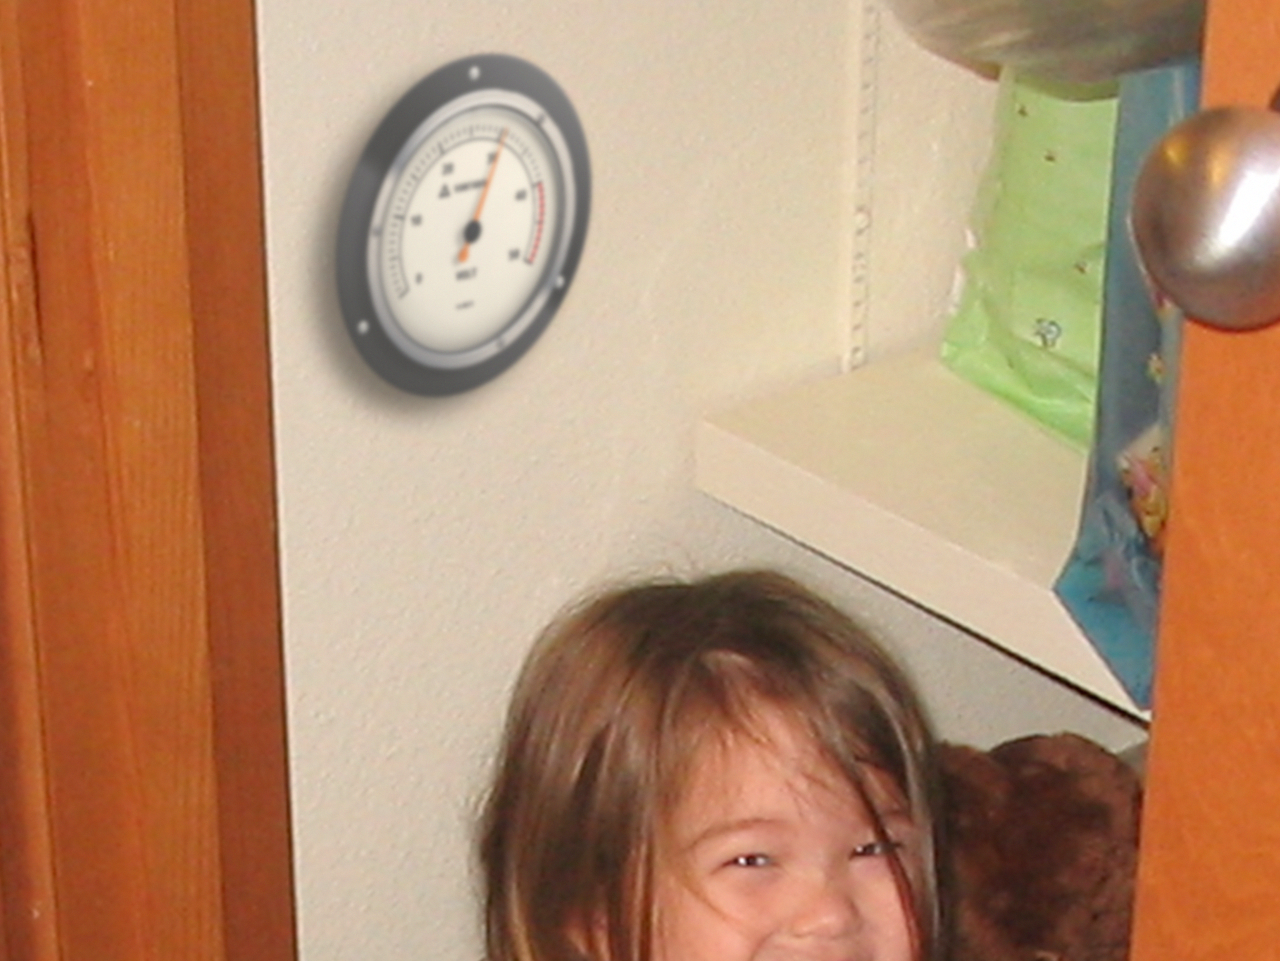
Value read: 30,V
